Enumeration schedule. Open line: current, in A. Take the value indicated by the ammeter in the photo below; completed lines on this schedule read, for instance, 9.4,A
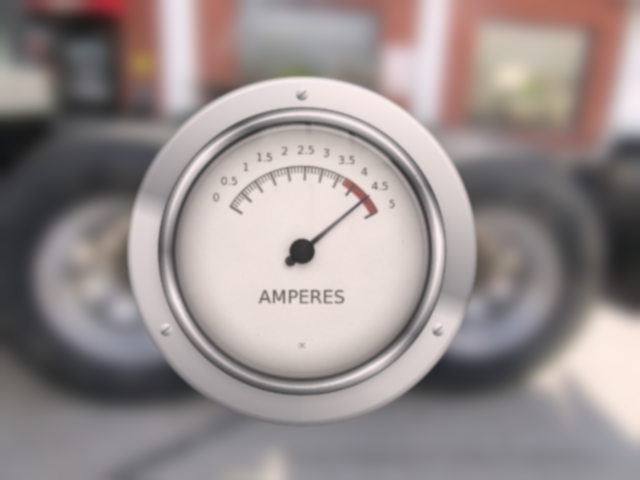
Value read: 4.5,A
